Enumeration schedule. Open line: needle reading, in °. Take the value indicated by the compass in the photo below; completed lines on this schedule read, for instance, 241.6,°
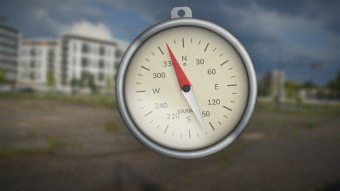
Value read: 340,°
